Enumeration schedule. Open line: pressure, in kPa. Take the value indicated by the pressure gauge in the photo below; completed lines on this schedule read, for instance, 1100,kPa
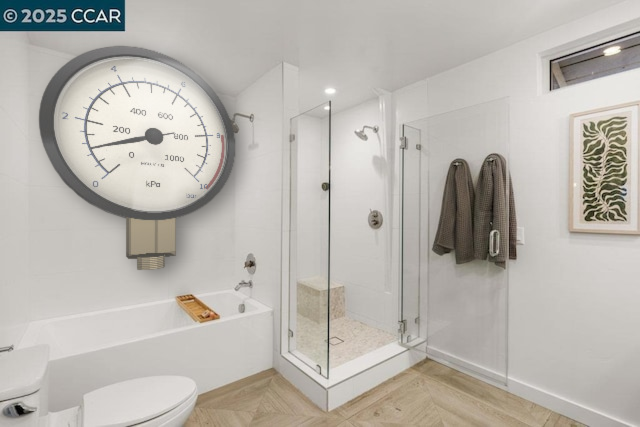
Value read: 100,kPa
